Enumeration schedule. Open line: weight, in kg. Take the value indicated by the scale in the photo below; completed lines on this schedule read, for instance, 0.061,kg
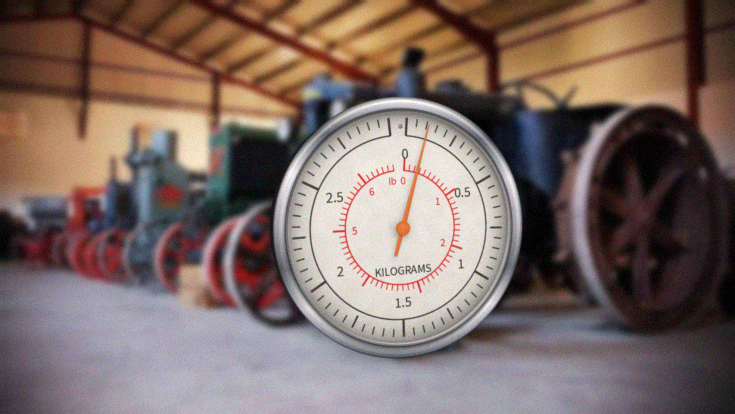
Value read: 0.1,kg
